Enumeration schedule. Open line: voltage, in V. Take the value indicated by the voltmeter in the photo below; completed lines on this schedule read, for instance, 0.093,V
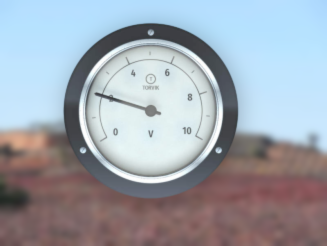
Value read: 2,V
